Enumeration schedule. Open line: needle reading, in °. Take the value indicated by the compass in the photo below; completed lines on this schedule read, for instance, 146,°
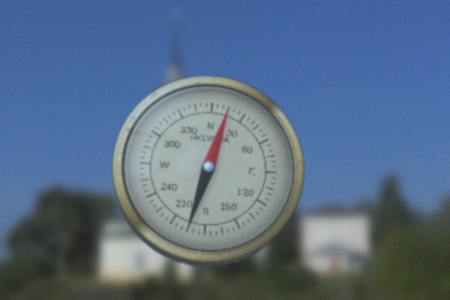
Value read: 15,°
